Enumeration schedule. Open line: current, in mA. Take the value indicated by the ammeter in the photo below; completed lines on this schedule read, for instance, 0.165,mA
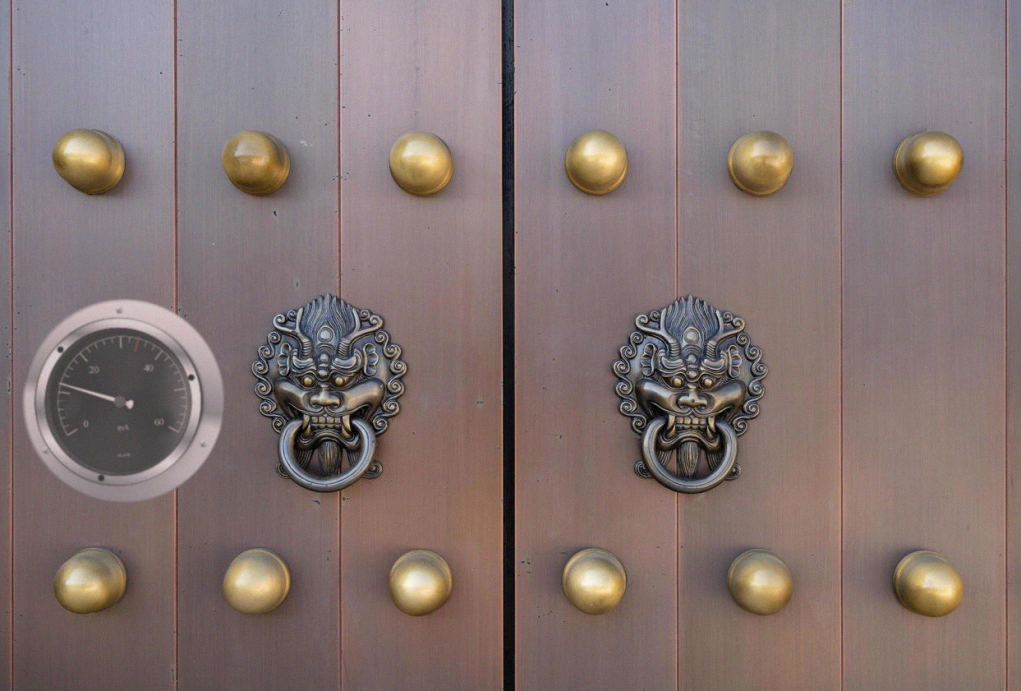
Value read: 12,mA
